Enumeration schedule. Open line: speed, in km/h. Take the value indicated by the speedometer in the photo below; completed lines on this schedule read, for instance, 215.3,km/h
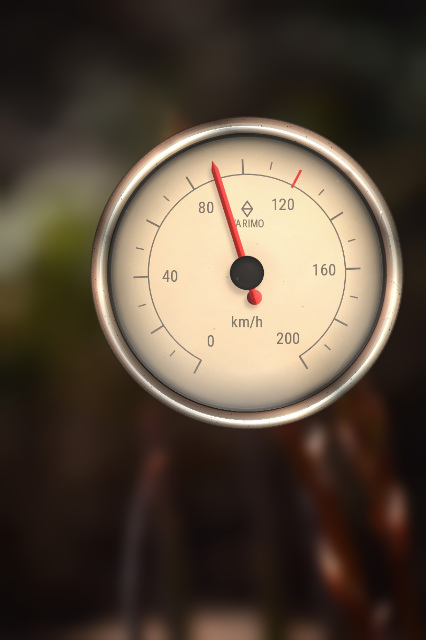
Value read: 90,km/h
